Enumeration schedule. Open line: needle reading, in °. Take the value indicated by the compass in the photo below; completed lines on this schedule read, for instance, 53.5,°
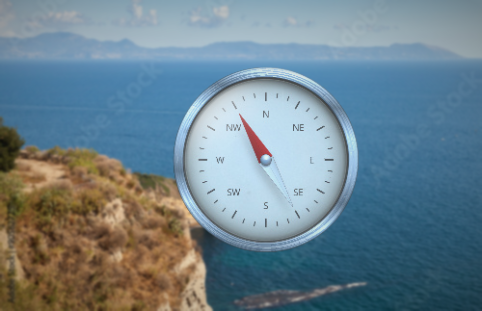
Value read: 330,°
